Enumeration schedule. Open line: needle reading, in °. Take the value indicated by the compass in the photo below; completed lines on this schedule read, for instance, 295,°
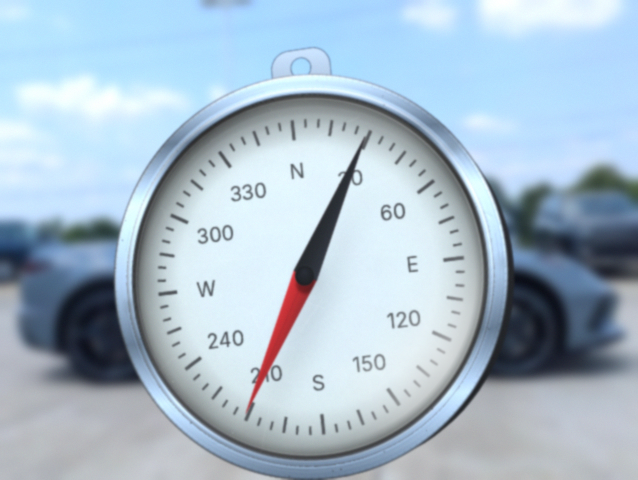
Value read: 210,°
